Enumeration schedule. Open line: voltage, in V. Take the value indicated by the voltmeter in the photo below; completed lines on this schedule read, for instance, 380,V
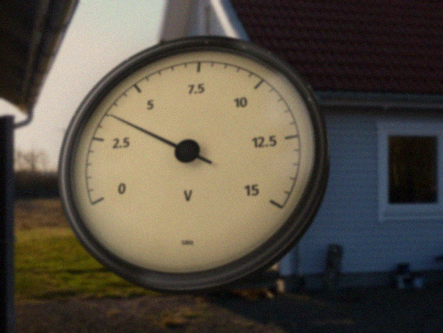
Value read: 3.5,V
